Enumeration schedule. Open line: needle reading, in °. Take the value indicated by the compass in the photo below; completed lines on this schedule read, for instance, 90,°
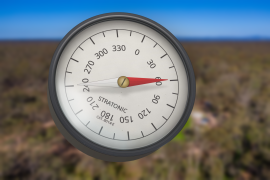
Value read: 60,°
